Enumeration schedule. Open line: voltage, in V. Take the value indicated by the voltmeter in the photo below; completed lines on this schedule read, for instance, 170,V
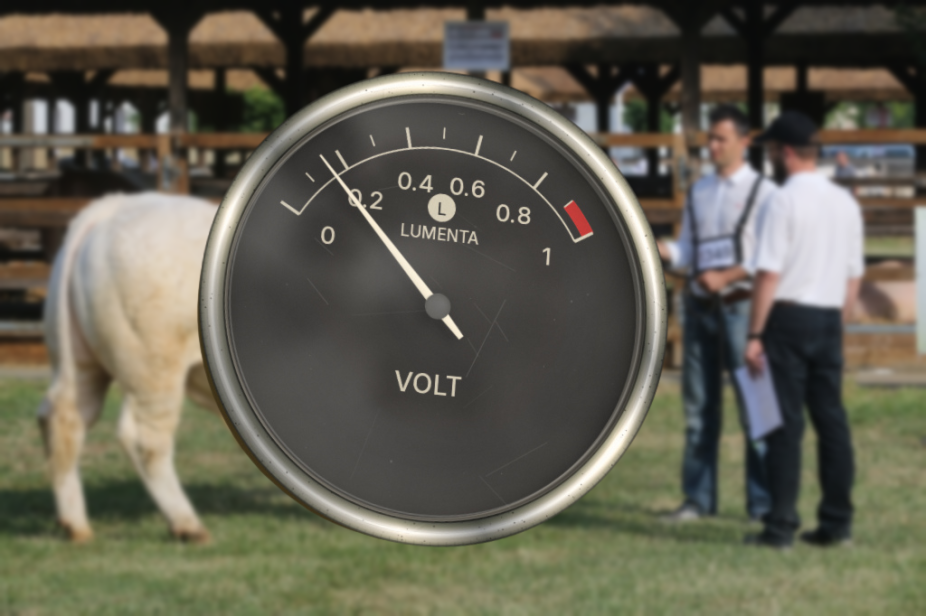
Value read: 0.15,V
